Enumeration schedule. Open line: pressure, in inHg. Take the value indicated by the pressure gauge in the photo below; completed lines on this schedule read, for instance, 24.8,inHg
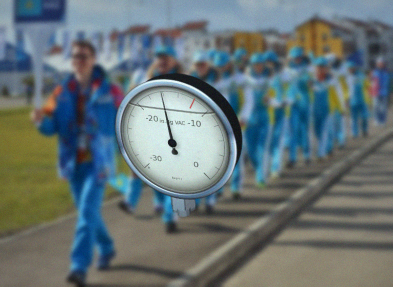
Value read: -16,inHg
